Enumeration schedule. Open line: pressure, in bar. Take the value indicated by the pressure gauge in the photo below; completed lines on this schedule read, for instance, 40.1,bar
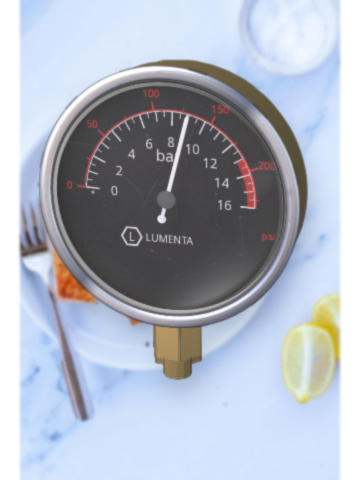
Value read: 9,bar
